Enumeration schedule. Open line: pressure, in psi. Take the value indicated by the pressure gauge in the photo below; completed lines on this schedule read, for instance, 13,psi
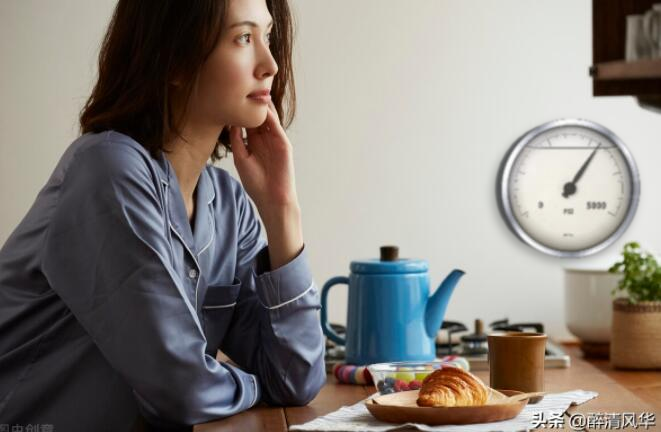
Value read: 3200,psi
